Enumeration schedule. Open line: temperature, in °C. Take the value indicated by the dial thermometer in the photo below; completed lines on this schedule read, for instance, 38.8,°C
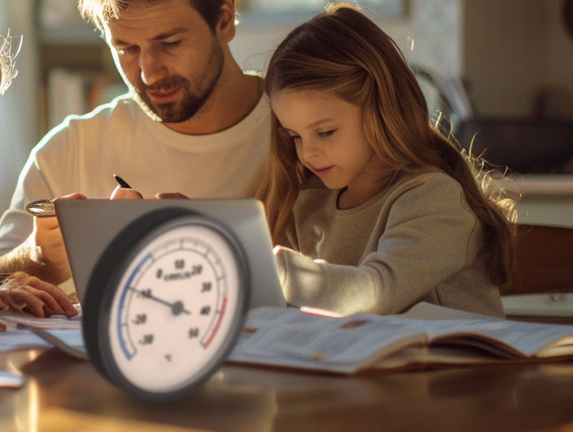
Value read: -10,°C
